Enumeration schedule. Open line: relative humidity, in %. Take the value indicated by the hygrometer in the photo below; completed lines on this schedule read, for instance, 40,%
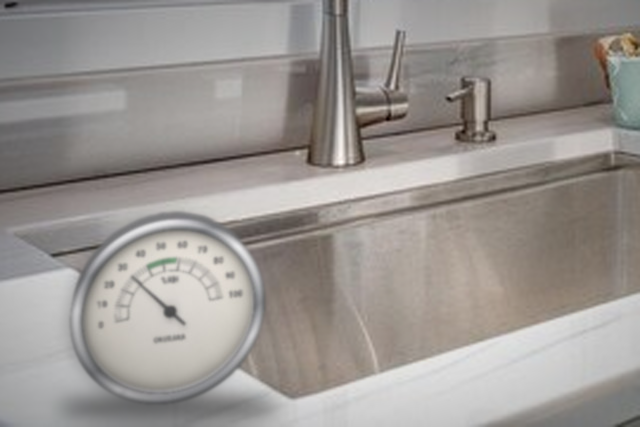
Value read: 30,%
